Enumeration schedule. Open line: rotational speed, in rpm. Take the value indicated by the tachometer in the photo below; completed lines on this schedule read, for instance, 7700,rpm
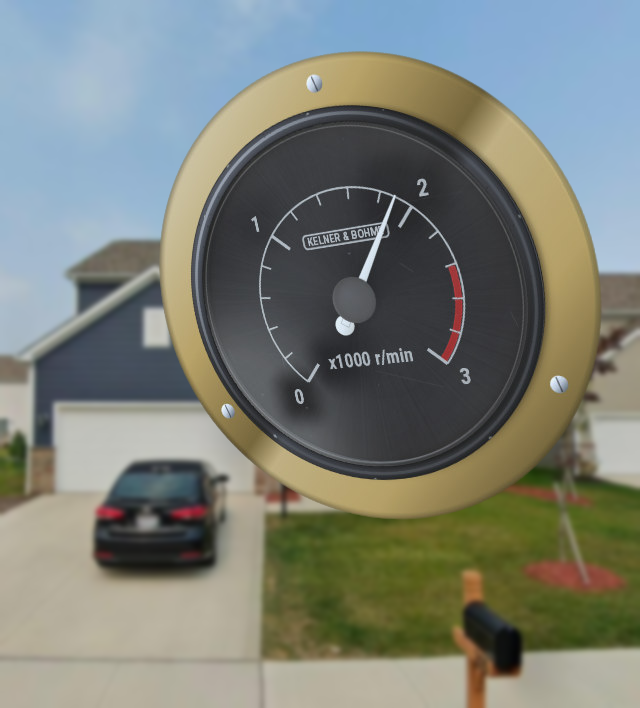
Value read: 1900,rpm
